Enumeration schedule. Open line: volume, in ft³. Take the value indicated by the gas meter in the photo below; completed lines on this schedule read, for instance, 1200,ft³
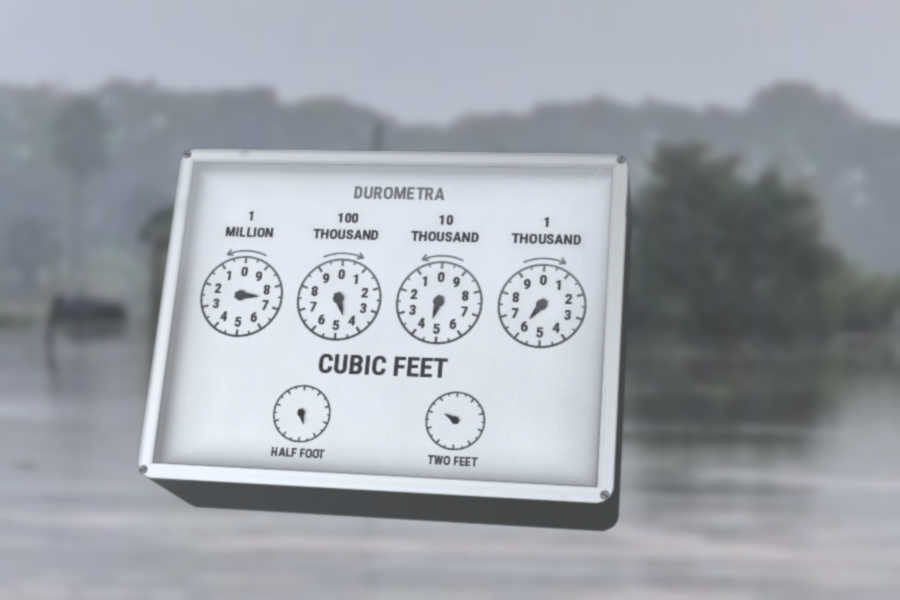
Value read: 744600,ft³
